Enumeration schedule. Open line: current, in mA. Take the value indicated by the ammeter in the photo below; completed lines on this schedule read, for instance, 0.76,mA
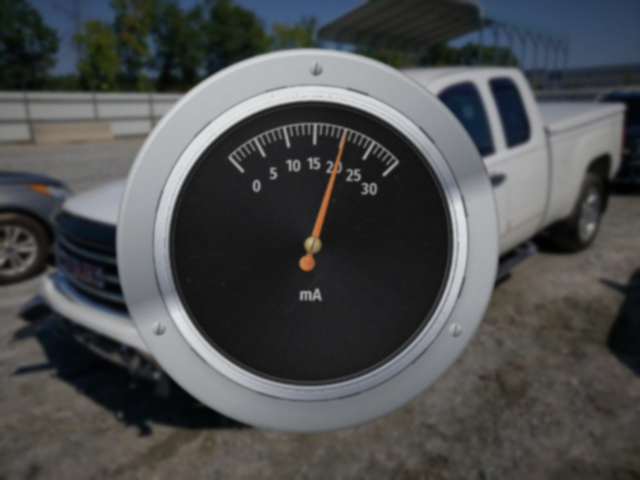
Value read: 20,mA
